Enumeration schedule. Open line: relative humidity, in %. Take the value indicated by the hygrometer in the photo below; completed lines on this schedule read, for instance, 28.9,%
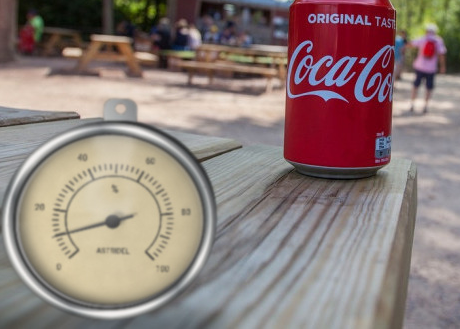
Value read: 10,%
